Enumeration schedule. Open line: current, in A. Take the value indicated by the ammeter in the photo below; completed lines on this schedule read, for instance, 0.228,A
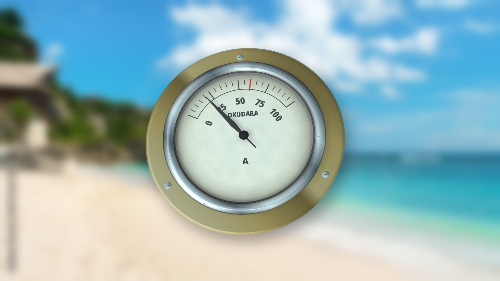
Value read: 20,A
